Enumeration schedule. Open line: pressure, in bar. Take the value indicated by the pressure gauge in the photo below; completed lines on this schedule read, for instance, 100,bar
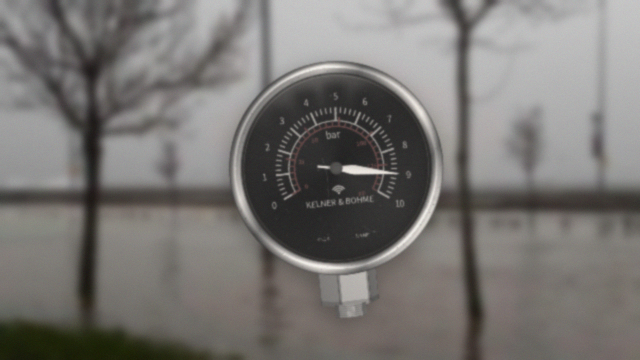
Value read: 9,bar
